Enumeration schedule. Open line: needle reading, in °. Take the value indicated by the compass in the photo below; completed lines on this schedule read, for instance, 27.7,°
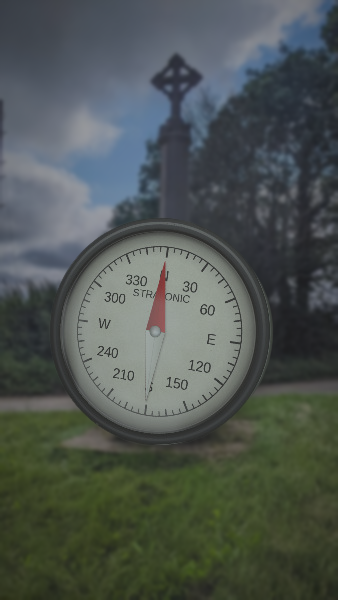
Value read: 0,°
